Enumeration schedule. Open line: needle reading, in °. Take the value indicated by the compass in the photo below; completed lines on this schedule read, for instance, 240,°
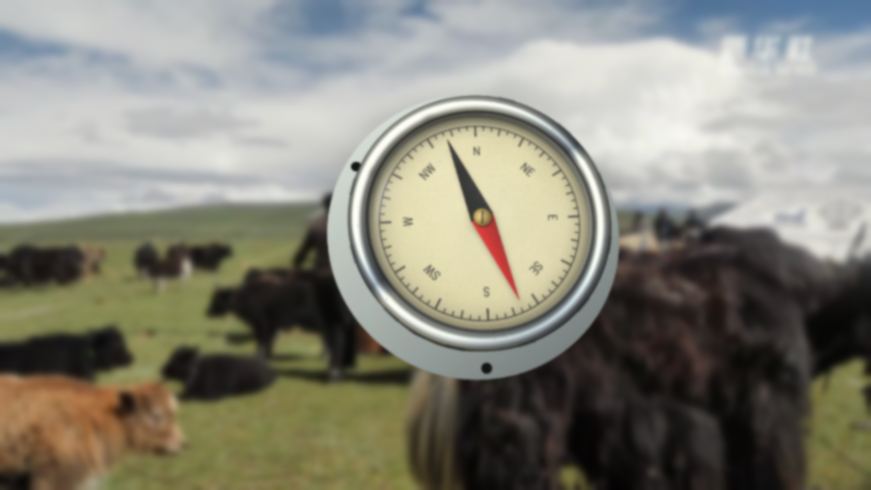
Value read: 160,°
